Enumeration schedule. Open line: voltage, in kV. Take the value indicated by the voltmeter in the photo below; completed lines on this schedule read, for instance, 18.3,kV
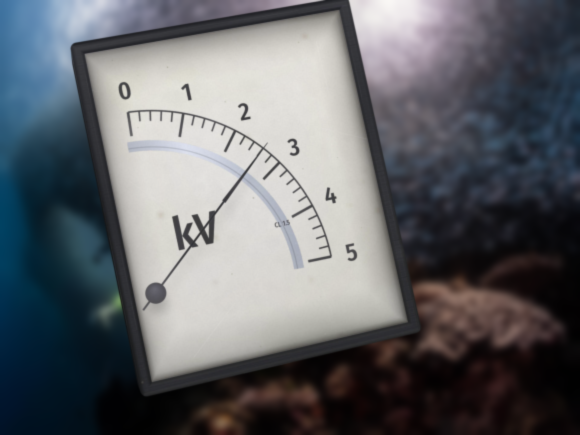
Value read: 2.6,kV
